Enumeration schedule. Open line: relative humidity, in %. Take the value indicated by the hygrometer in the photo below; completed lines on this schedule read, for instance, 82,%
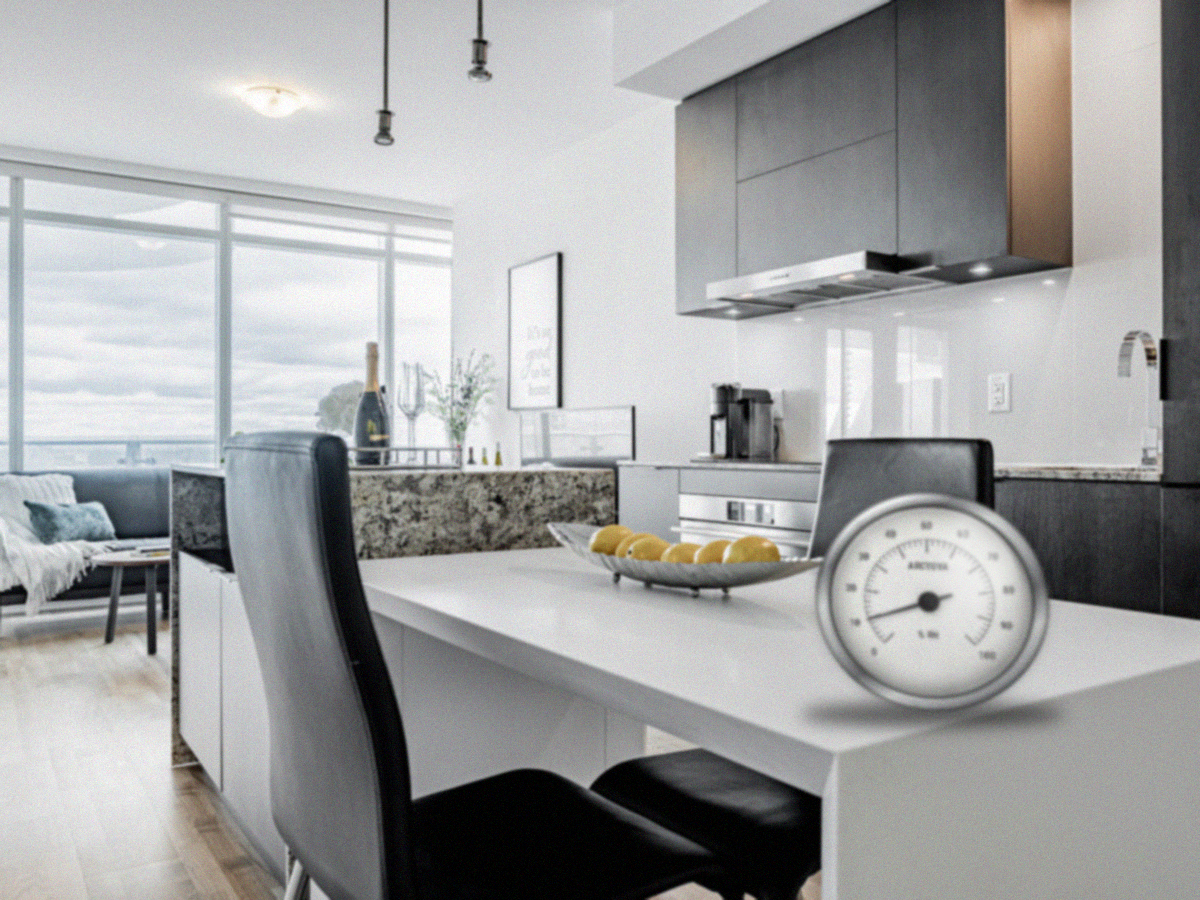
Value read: 10,%
